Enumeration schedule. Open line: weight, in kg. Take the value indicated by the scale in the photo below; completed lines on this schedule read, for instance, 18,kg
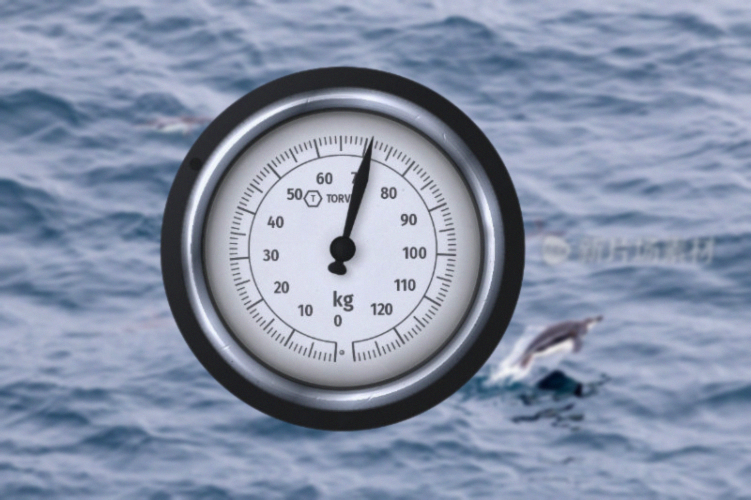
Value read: 71,kg
